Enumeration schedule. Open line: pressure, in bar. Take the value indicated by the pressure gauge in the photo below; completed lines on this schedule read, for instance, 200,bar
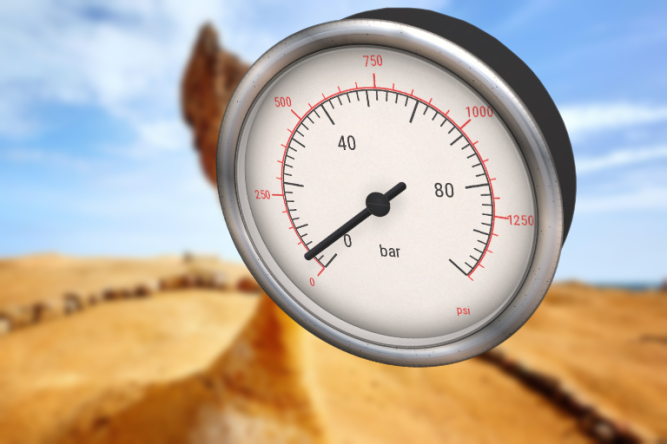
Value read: 4,bar
